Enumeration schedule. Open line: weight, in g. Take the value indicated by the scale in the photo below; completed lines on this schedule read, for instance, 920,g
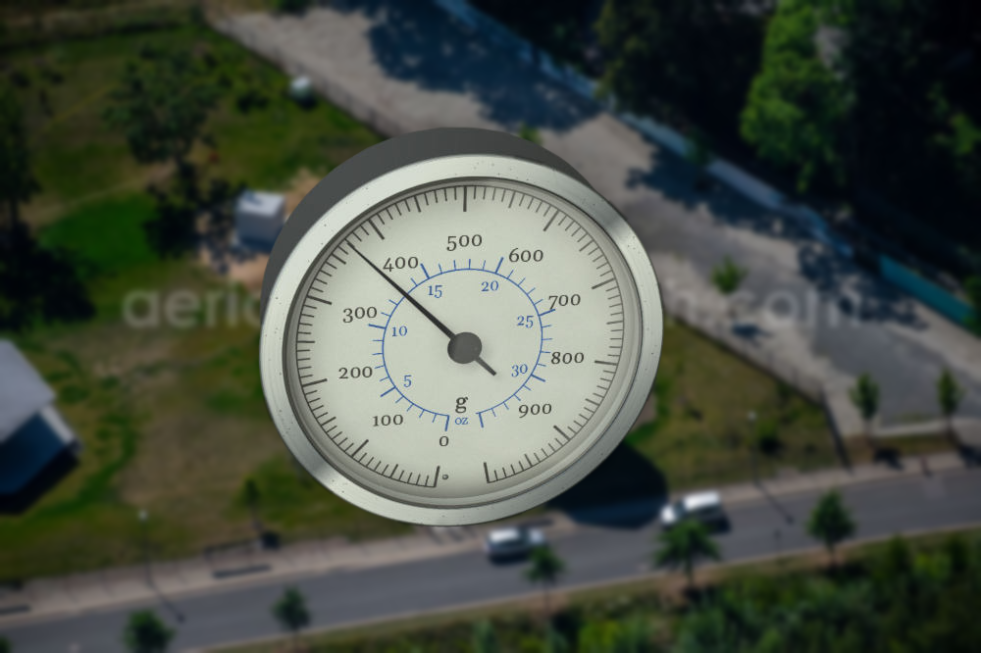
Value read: 370,g
